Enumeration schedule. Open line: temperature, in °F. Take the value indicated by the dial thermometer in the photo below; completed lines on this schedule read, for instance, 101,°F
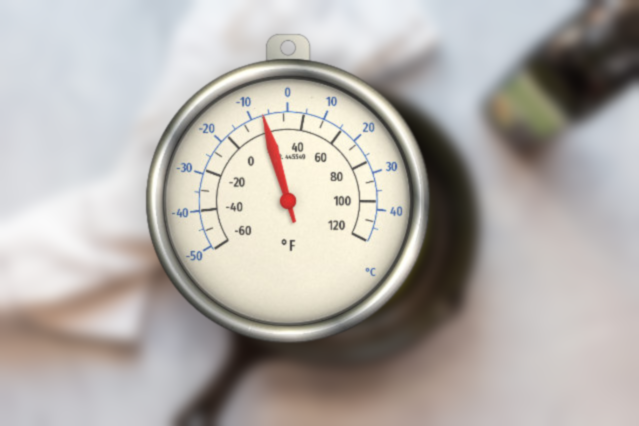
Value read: 20,°F
